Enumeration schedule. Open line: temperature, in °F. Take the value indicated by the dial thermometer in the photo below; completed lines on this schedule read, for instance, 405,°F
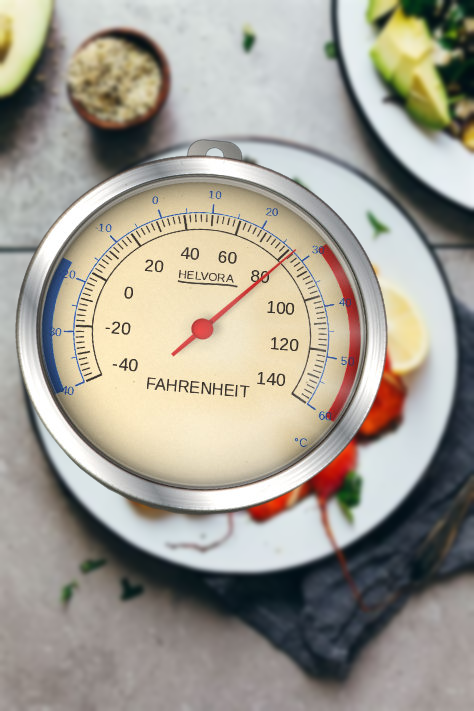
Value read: 82,°F
